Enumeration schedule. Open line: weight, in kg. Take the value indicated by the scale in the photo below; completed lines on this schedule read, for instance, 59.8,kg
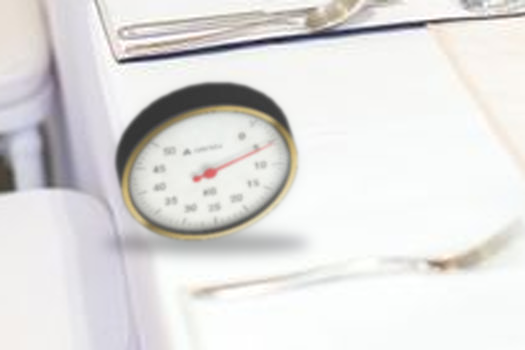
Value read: 5,kg
